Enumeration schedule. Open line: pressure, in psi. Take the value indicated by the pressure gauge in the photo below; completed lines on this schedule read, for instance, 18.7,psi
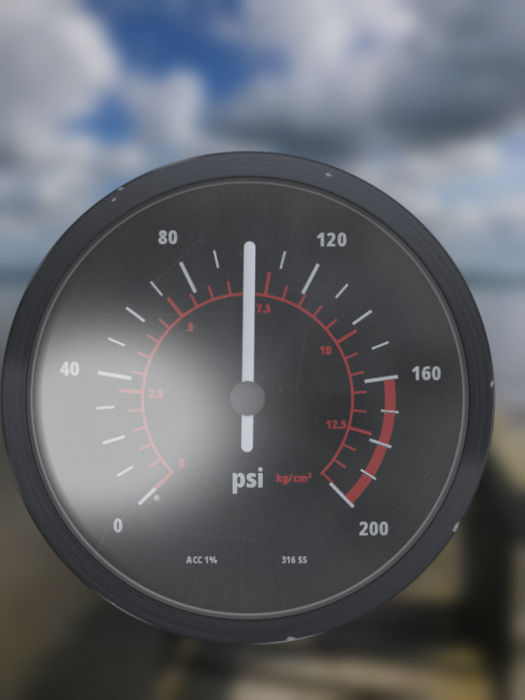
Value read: 100,psi
